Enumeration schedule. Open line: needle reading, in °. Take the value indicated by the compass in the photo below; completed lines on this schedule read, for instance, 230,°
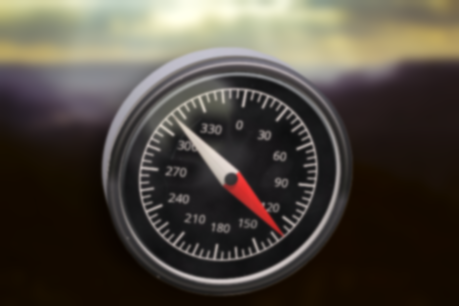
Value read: 130,°
